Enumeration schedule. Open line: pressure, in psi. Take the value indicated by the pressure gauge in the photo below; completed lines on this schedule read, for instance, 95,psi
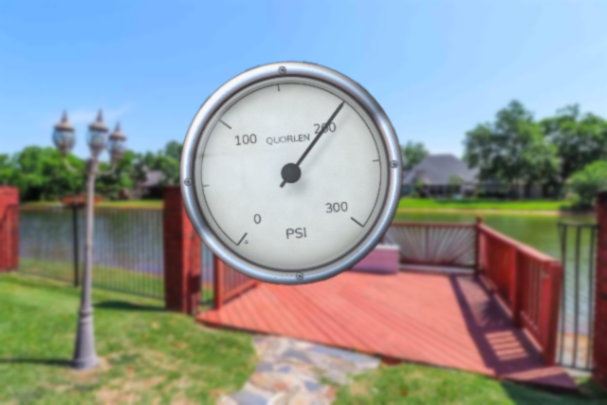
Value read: 200,psi
